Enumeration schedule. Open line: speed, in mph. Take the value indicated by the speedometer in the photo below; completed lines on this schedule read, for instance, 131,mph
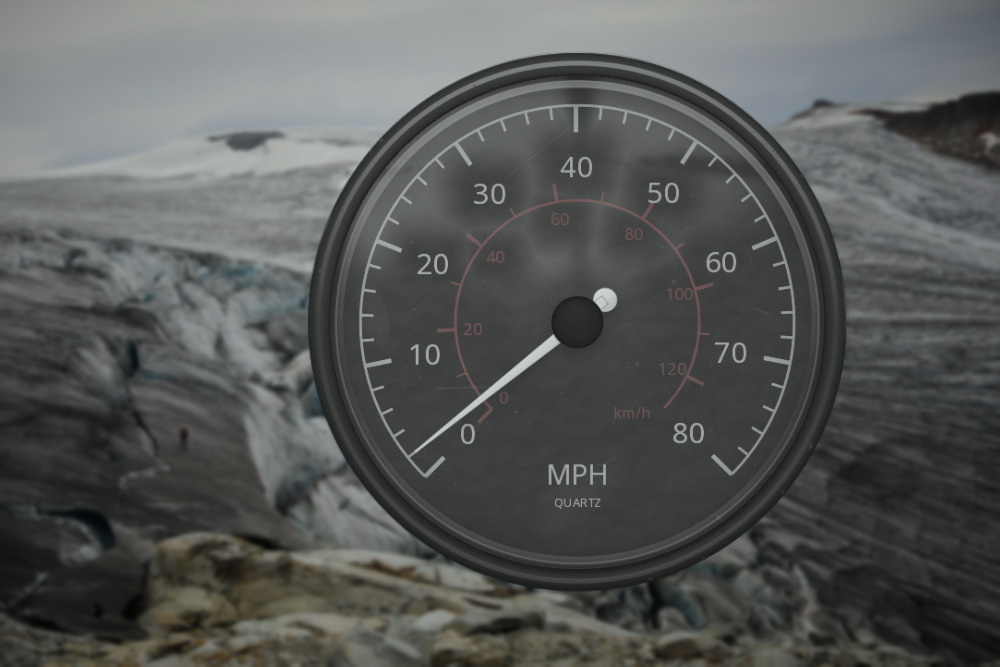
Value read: 2,mph
